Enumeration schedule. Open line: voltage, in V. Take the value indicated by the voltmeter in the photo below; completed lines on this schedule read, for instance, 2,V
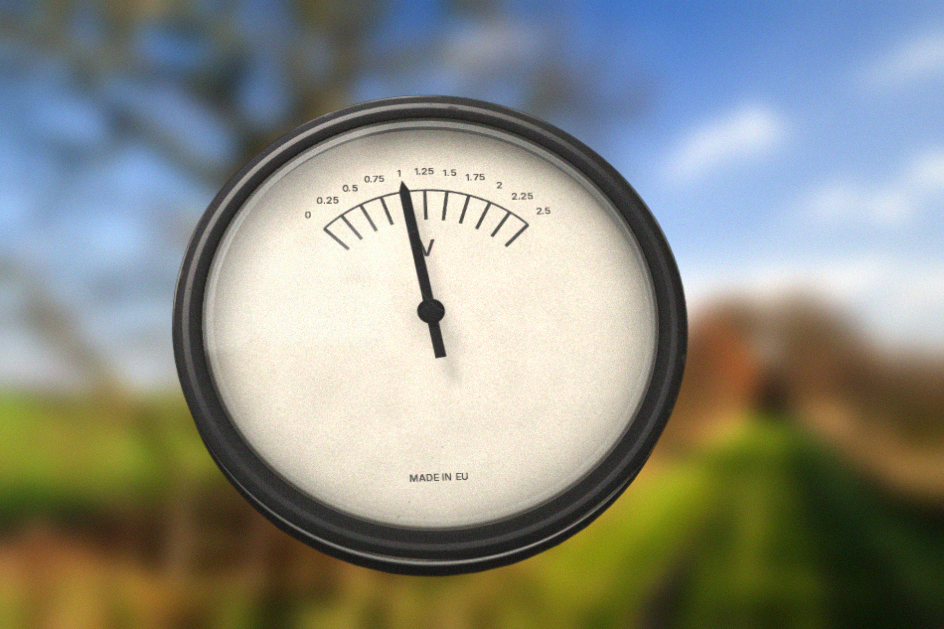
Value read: 1,V
